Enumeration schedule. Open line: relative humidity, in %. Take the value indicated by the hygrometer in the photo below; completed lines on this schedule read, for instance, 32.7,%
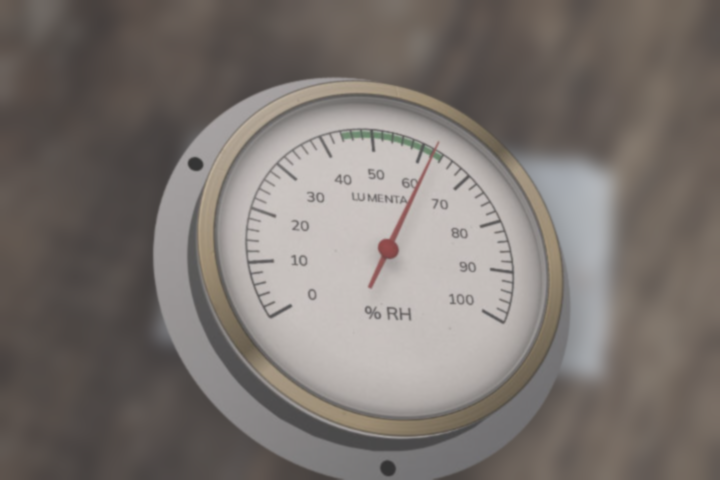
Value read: 62,%
